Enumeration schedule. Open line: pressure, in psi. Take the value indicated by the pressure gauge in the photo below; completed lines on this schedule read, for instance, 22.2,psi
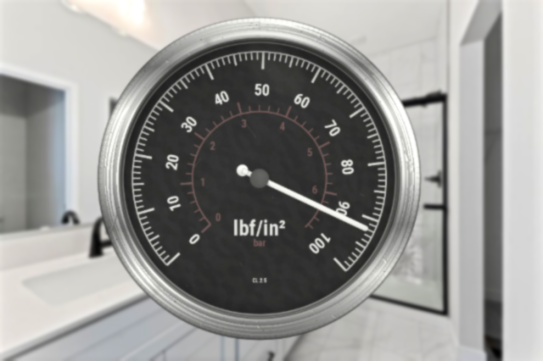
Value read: 92,psi
